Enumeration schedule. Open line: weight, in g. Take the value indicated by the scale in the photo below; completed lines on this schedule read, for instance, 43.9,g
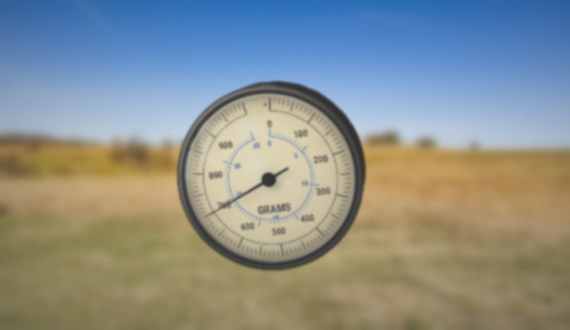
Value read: 700,g
